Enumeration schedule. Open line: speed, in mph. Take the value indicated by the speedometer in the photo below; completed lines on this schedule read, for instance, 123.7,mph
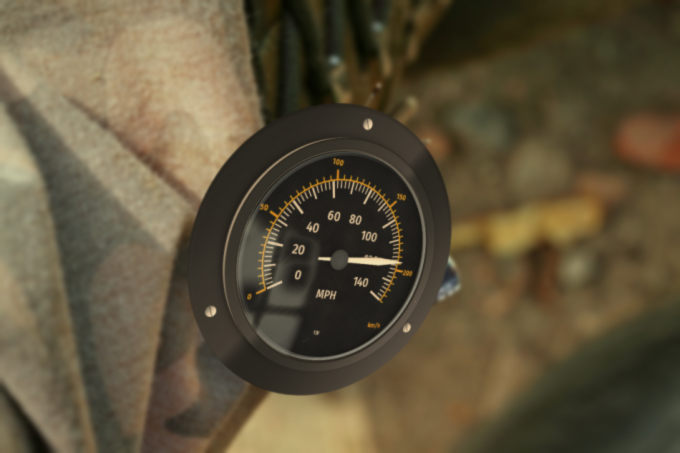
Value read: 120,mph
